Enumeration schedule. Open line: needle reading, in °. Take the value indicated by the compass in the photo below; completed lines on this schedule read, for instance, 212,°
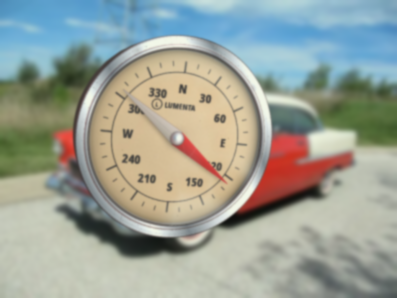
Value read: 125,°
